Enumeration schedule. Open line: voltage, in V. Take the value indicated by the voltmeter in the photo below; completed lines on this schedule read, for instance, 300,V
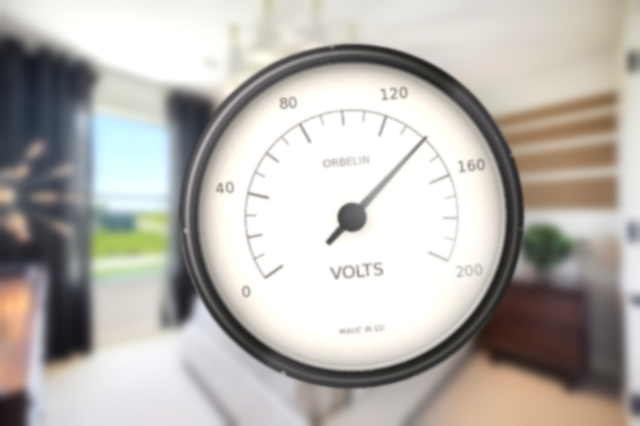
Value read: 140,V
